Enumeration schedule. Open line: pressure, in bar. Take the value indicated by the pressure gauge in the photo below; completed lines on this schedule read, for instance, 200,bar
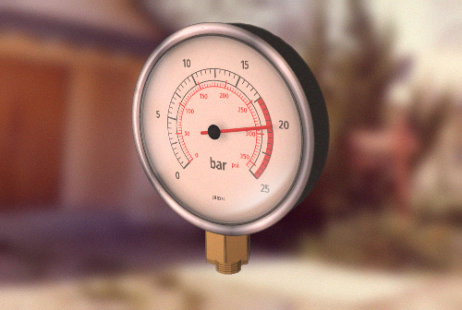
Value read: 20,bar
